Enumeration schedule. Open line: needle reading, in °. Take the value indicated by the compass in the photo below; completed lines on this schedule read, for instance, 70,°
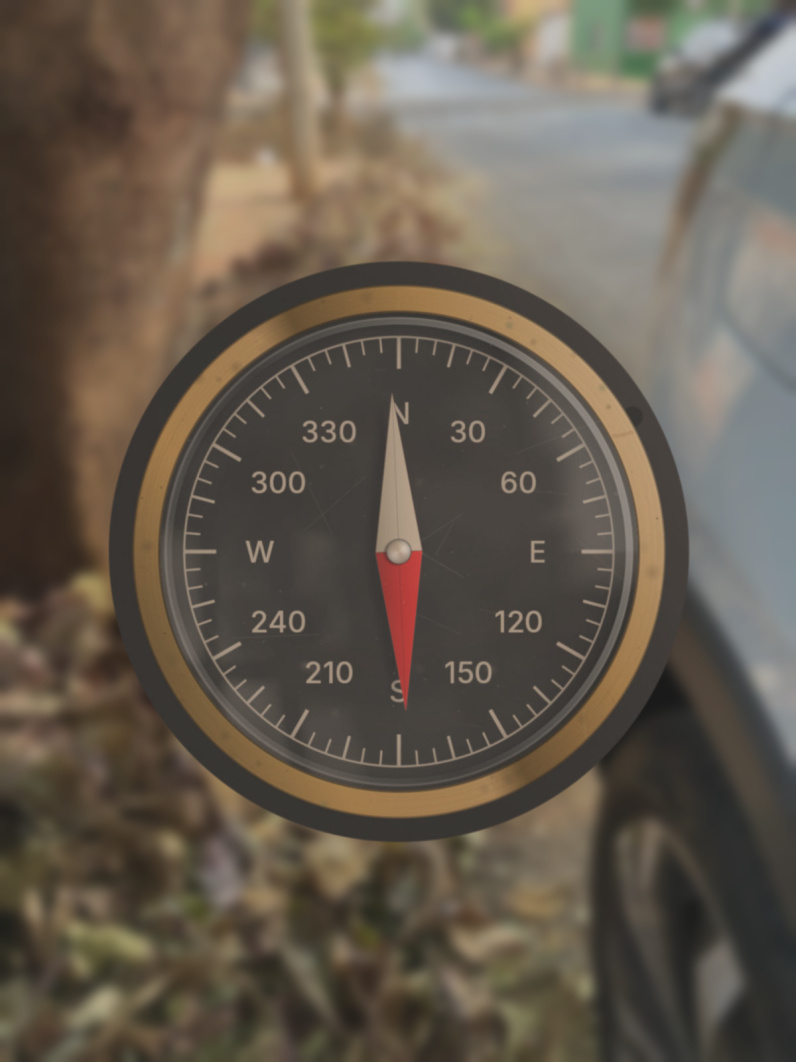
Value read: 177.5,°
